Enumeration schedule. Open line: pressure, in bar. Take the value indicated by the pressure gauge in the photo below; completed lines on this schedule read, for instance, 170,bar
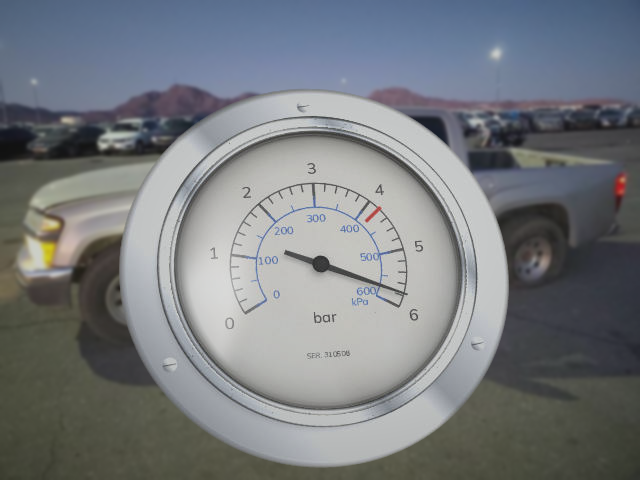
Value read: 5.8,bar
